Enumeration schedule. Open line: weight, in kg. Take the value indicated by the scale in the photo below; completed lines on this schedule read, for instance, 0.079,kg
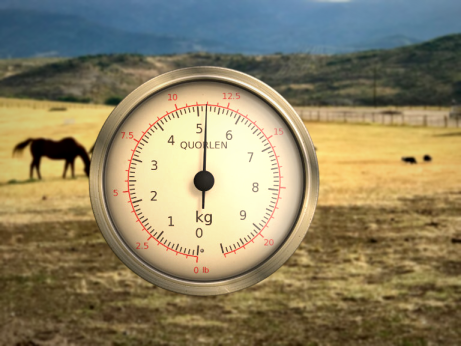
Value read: 5.2,kg
